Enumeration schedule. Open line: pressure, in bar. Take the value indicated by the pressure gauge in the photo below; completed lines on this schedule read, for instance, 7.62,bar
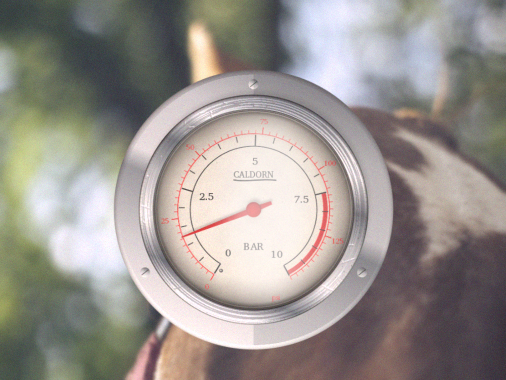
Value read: 1.25,bar
